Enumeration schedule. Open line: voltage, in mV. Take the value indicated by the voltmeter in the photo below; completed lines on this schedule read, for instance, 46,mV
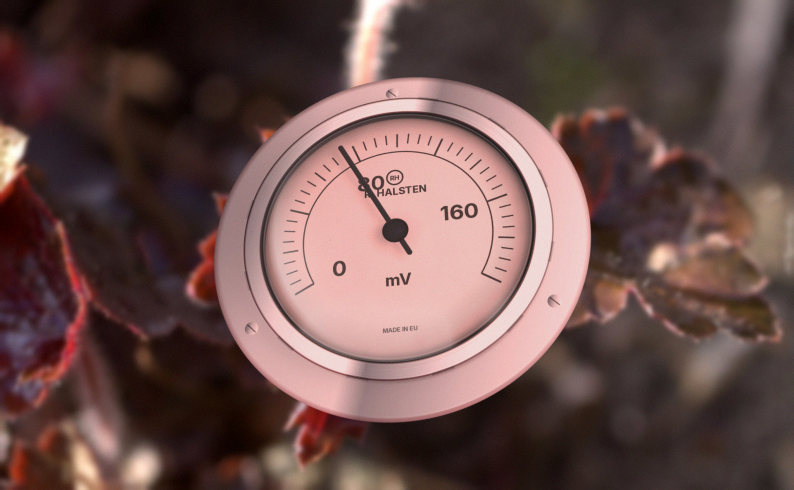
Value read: 75,mV
